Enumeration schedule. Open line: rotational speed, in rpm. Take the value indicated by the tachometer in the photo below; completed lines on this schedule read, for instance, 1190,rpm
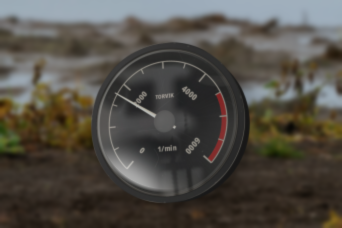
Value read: 1750,rpm
